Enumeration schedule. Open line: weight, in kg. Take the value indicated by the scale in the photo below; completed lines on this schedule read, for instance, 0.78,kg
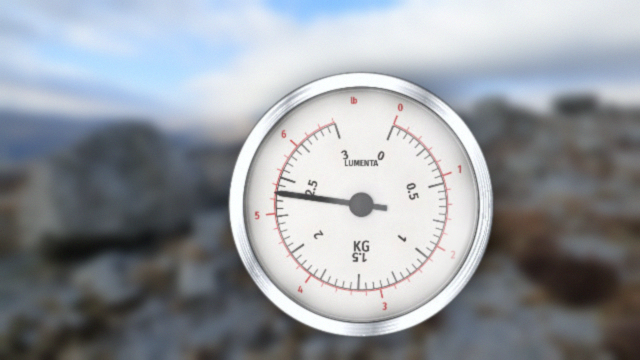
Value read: 2.4,kg
